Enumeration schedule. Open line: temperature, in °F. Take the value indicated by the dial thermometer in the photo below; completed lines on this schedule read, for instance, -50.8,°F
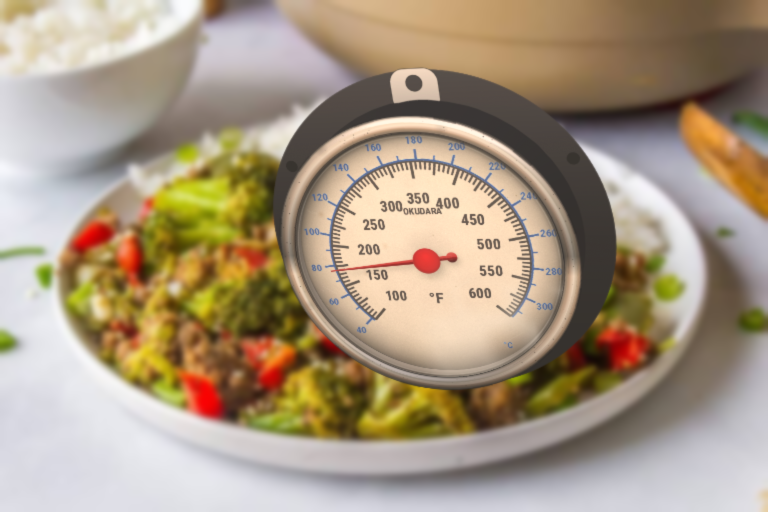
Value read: 175,°F
